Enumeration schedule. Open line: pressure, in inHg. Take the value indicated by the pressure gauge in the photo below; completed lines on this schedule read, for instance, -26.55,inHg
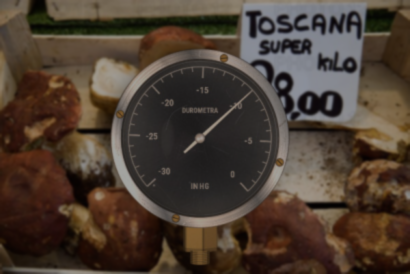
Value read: -10,inHg
